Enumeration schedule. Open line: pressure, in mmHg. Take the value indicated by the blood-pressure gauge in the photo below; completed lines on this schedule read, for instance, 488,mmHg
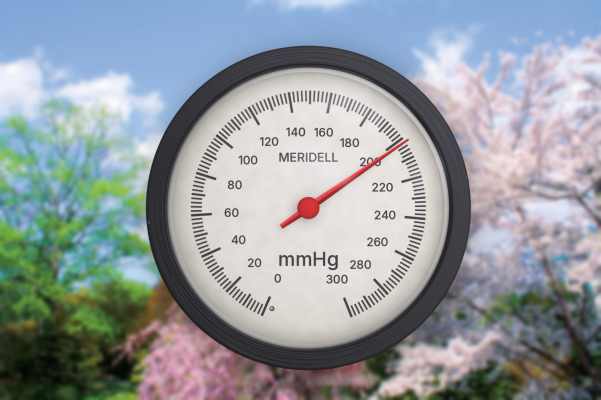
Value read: 202,mmHg
